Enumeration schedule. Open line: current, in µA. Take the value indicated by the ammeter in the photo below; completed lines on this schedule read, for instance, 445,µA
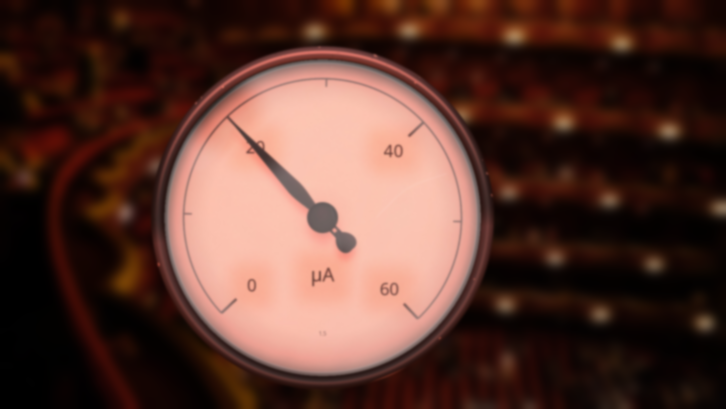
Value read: 20,µA
